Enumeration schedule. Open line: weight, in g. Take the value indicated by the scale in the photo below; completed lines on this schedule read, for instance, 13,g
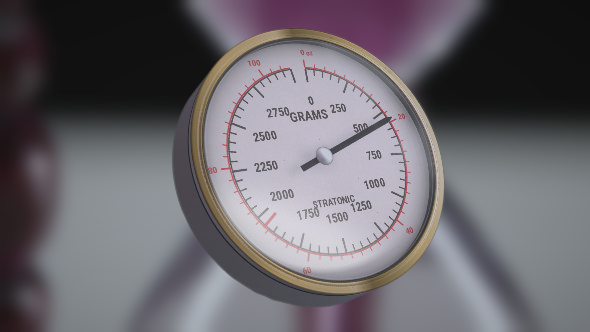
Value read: 550,g
